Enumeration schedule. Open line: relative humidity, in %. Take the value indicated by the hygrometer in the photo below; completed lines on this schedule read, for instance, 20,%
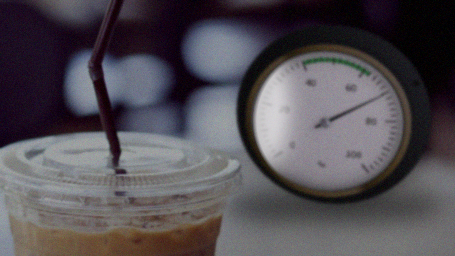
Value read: 70,%
